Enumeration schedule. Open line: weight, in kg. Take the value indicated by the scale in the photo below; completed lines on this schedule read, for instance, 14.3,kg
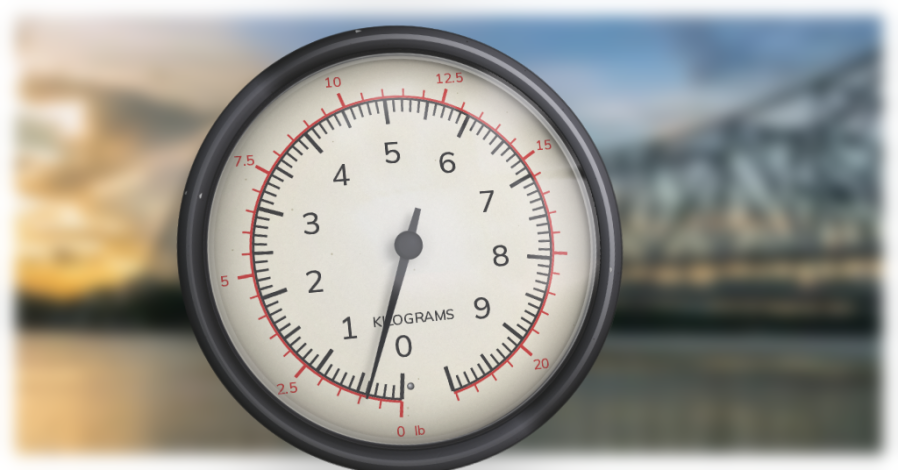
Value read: 0.4,kg
